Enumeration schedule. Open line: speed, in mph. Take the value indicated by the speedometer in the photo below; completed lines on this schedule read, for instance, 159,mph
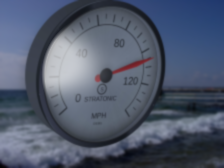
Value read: 105,mph
